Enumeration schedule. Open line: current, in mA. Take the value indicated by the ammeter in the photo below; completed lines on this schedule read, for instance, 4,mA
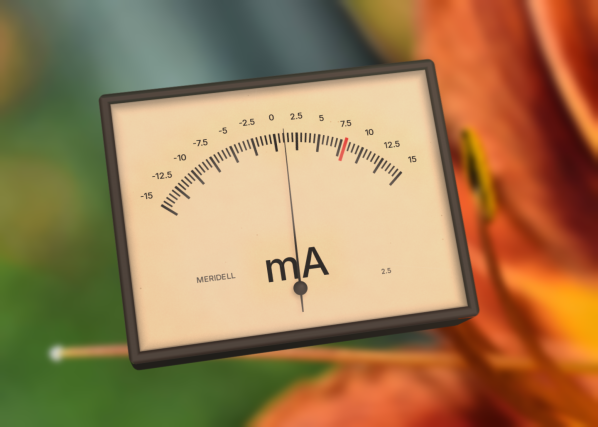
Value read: 1,mA
